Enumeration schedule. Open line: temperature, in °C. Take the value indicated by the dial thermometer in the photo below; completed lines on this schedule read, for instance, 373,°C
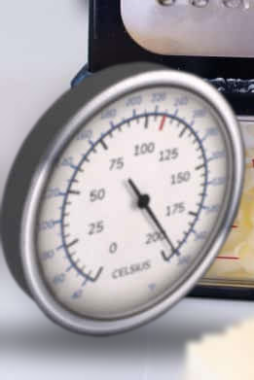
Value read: 195,°C
